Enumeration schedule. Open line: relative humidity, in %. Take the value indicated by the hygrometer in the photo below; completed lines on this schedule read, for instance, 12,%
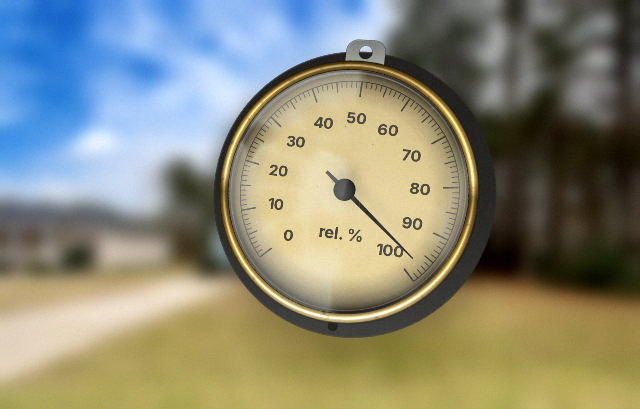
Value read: 97,%
